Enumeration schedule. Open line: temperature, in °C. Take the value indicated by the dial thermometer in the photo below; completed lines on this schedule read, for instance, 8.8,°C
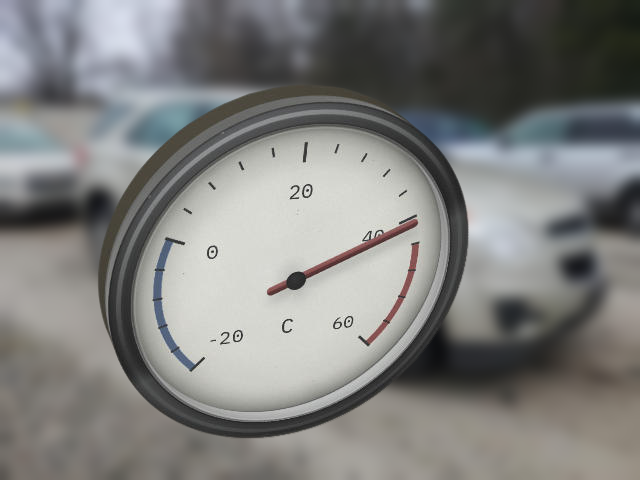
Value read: 40,°C
